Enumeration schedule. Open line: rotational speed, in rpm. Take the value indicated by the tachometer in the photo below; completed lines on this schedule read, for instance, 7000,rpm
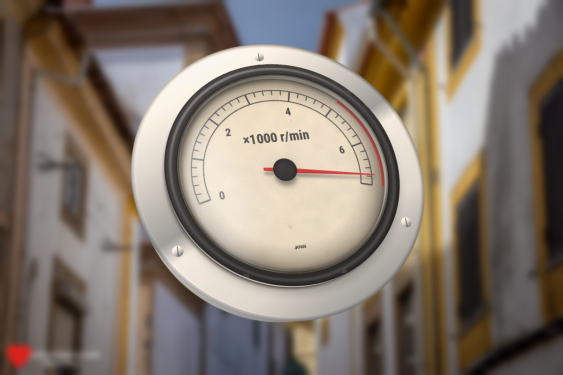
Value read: 6800,rpm
